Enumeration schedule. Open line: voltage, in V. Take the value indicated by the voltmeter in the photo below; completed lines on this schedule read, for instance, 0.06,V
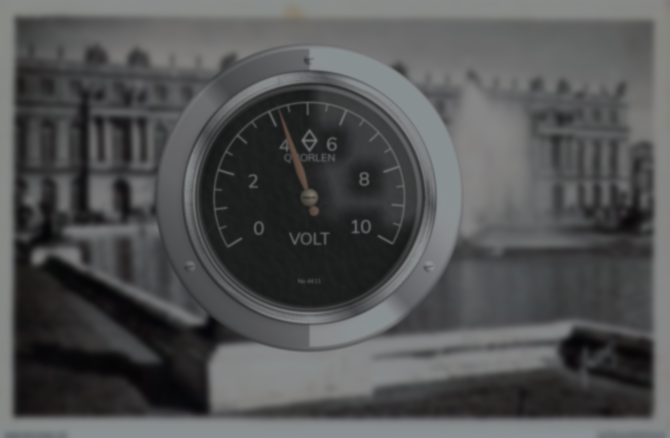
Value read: 4.25,V
